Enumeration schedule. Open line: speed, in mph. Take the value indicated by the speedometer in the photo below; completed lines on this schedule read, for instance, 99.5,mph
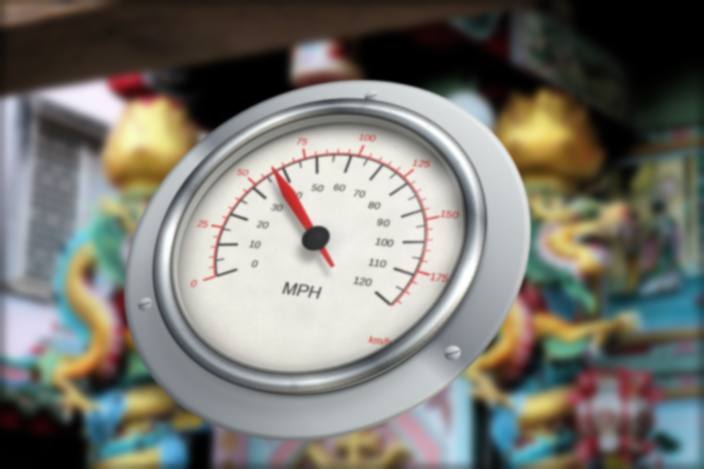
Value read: 37.5,mph
